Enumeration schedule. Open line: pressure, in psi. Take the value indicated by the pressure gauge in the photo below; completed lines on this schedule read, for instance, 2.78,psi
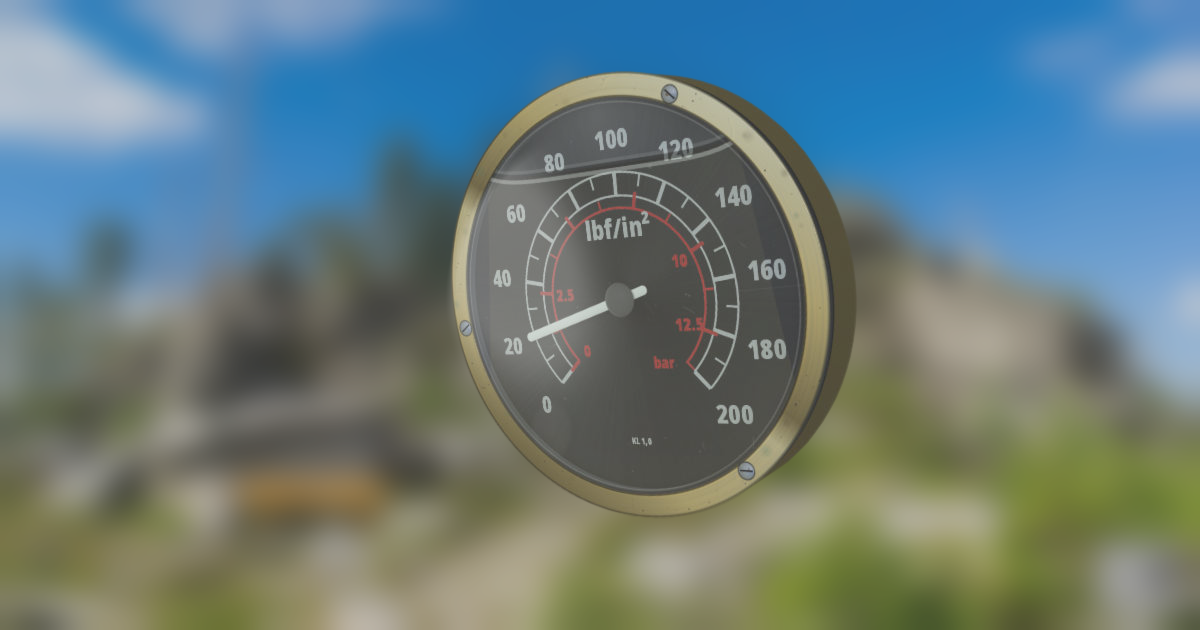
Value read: 20,psi
